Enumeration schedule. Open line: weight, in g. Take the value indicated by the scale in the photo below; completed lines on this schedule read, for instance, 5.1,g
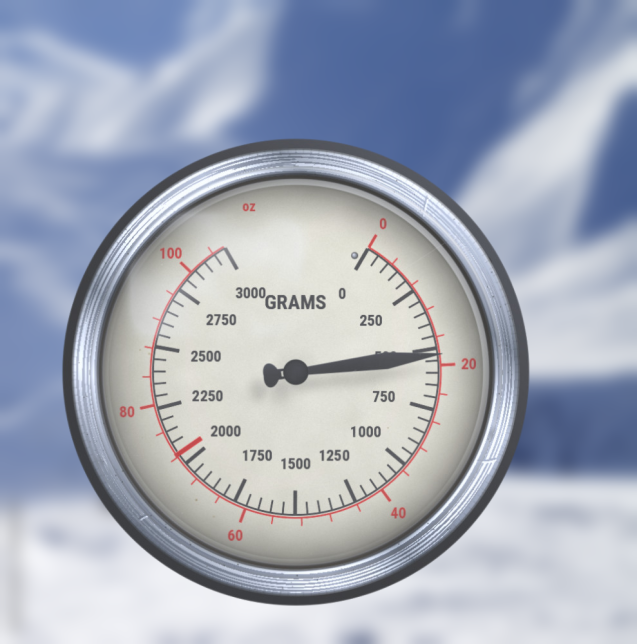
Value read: 525,g
